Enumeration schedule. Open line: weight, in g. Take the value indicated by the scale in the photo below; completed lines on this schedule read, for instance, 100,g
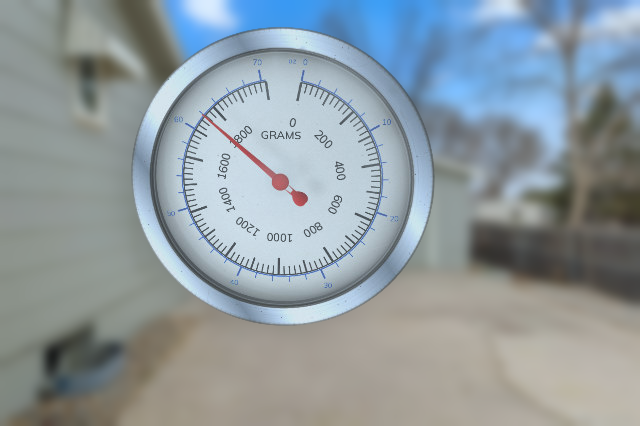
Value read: 1760,g
